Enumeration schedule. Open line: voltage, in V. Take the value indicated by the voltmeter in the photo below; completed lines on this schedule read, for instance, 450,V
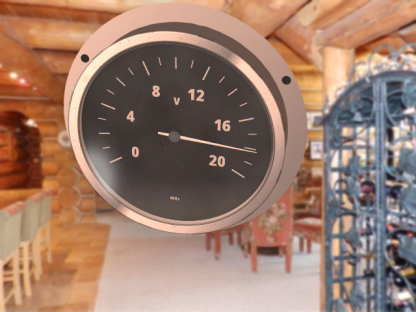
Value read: 18,V
